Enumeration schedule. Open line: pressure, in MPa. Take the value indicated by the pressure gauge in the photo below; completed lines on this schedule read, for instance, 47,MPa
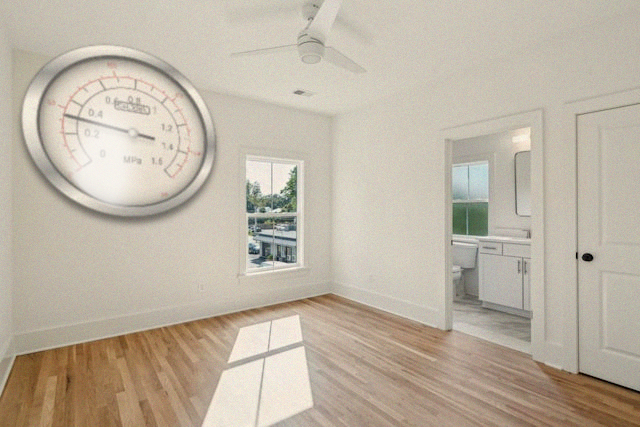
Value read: 0.3,MPa
